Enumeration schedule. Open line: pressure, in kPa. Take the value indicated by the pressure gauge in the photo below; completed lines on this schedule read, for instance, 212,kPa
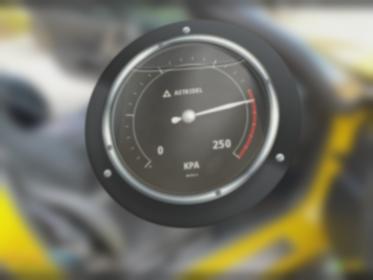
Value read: 200,kPa
